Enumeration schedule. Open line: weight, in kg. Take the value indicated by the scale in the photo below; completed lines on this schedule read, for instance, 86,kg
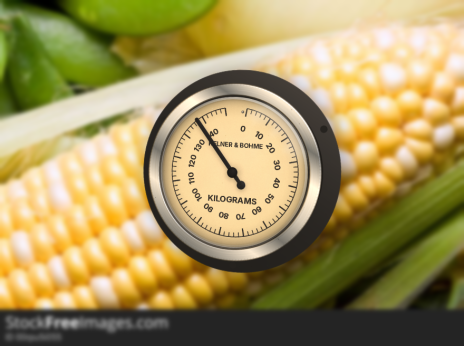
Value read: 138,kg
